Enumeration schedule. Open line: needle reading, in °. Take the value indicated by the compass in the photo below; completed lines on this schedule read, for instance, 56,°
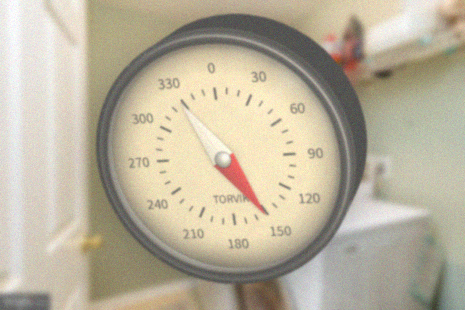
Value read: 150,°
